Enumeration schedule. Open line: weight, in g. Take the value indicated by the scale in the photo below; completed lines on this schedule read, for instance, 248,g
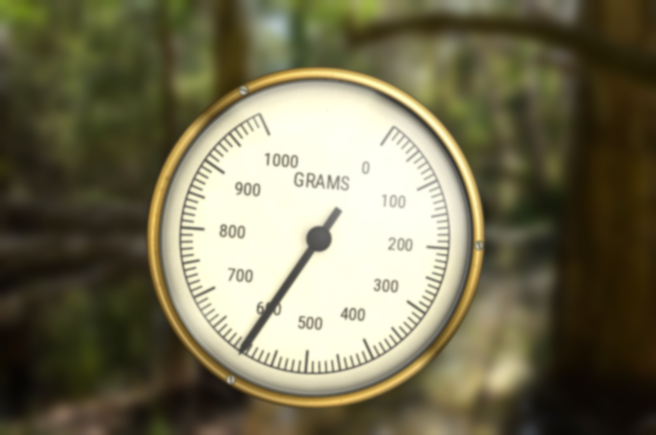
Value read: 600,g
